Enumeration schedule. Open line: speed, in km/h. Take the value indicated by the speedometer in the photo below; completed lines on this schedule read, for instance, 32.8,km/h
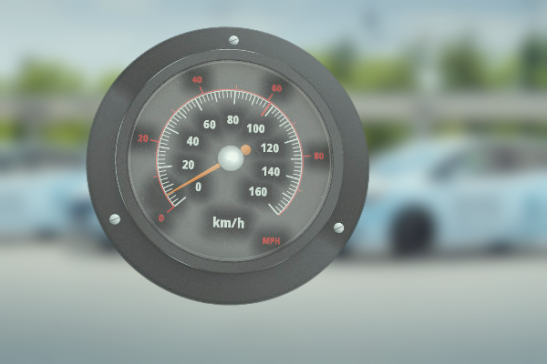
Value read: 6,km/h
